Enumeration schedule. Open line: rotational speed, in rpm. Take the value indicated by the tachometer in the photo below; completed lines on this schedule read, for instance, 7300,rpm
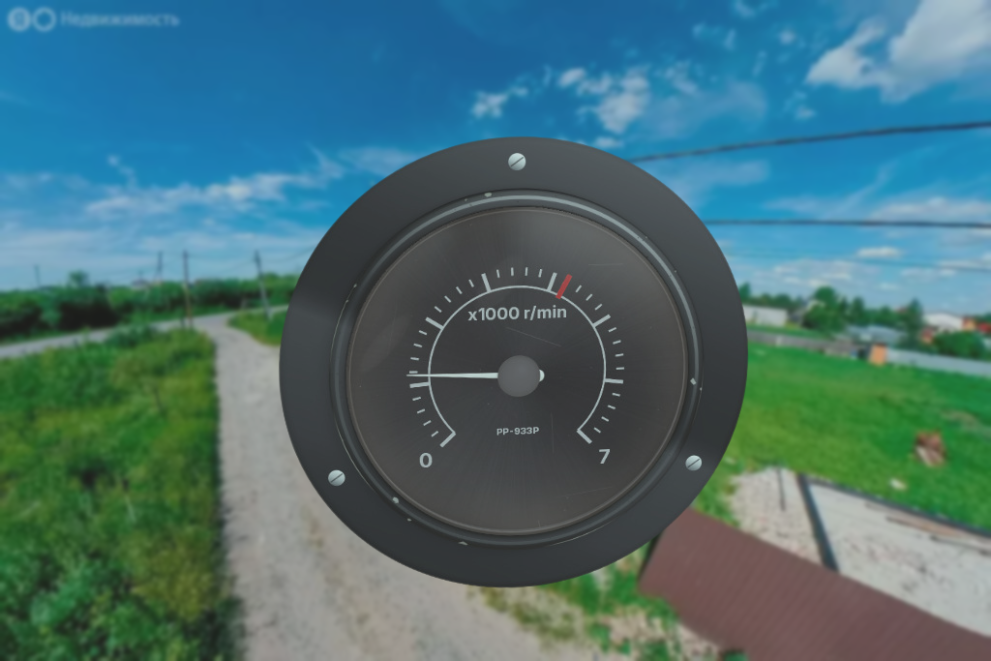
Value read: 1200,rpm
